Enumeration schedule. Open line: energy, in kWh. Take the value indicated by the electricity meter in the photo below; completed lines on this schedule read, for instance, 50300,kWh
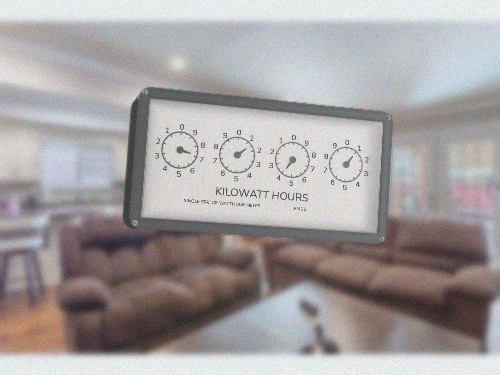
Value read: 7141,kWh
